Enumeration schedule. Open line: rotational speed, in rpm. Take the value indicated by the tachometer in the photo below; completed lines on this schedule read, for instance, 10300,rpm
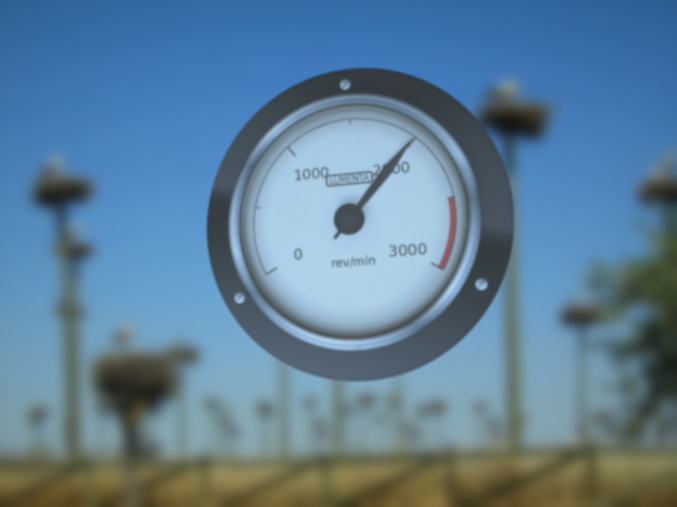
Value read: 2000,rpm
